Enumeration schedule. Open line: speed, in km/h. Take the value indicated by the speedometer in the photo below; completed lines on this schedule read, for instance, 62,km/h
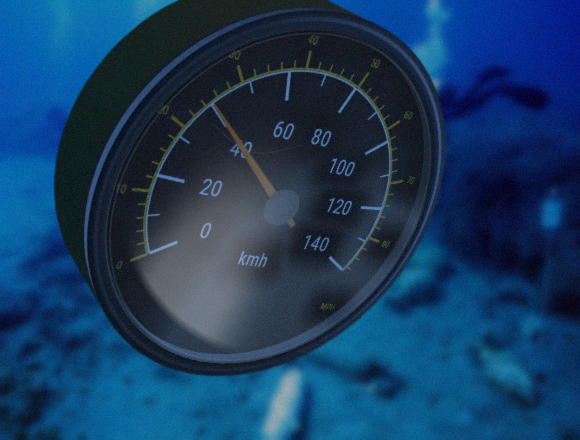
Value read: 40,km/h
